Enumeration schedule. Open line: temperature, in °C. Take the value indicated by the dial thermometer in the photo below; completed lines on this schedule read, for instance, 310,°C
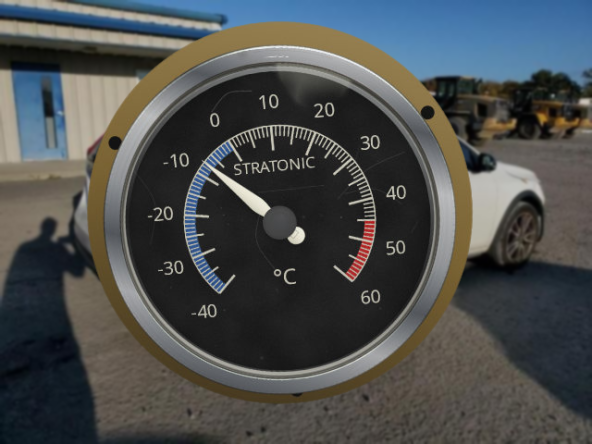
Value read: -7,°C
